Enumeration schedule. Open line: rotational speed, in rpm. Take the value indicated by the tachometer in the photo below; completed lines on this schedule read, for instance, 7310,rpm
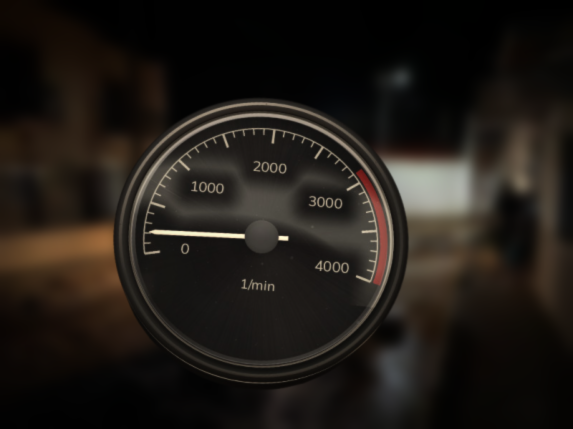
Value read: 200,rpm
